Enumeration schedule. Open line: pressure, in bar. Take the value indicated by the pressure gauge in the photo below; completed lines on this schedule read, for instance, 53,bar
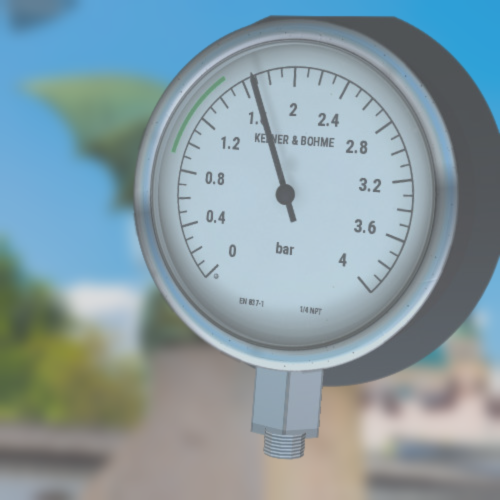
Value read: 1.7,bar
